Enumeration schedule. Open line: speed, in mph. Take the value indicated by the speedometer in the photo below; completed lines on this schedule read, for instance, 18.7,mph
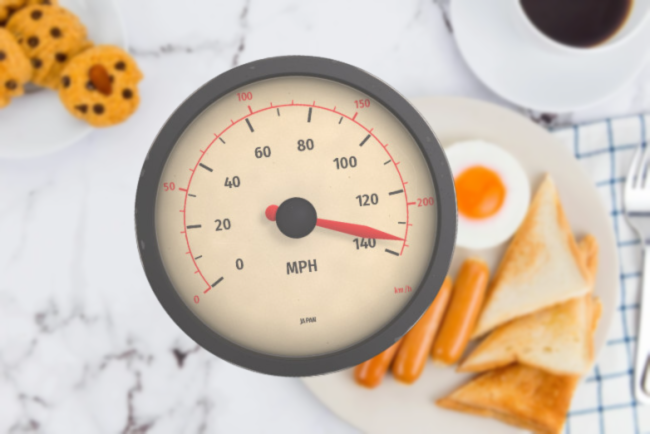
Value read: 135,mph
